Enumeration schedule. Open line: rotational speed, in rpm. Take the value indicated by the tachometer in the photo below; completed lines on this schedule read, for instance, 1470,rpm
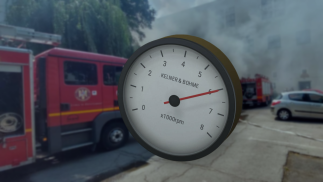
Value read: 6000,rpm
